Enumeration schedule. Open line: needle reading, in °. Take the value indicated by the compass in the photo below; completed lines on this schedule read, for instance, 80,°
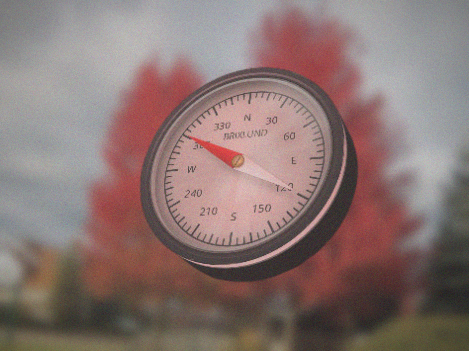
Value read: 300,°
